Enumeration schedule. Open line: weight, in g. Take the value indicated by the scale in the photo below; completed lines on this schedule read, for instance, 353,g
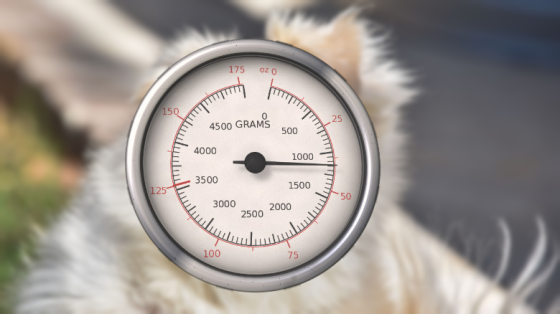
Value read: 1150,g
